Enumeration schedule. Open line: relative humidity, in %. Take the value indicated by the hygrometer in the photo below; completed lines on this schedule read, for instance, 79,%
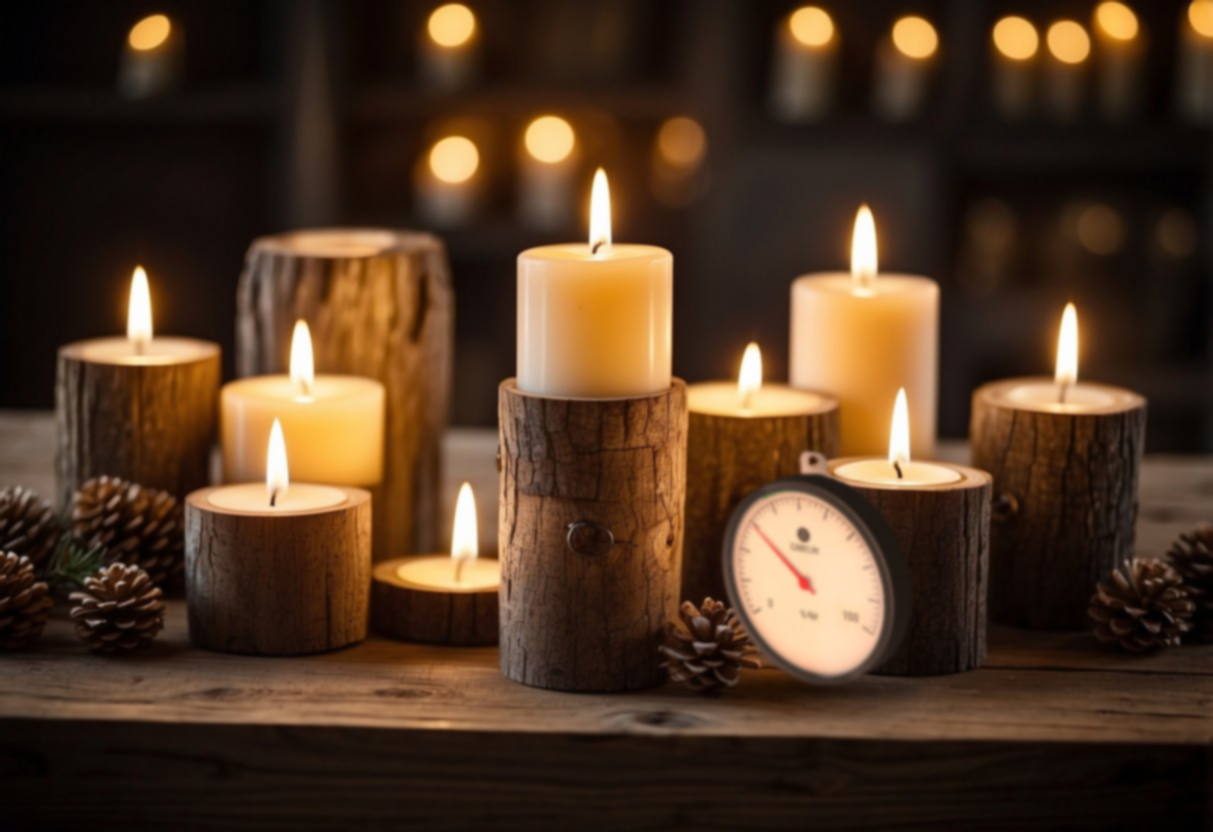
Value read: 30,%
